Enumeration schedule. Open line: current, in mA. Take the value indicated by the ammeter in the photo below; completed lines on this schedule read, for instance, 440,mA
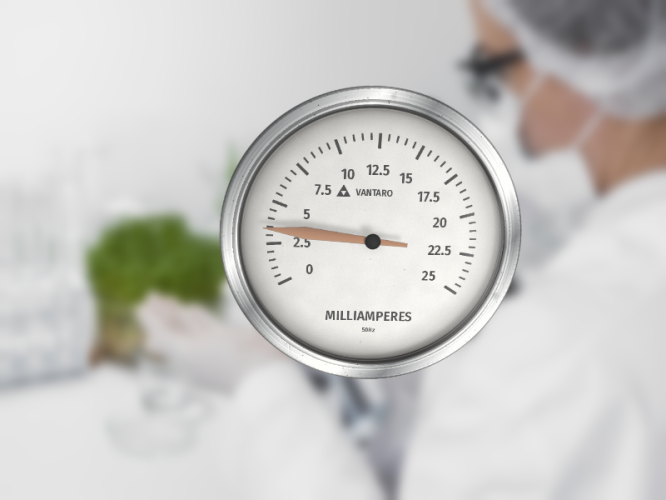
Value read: 3.5,mA
